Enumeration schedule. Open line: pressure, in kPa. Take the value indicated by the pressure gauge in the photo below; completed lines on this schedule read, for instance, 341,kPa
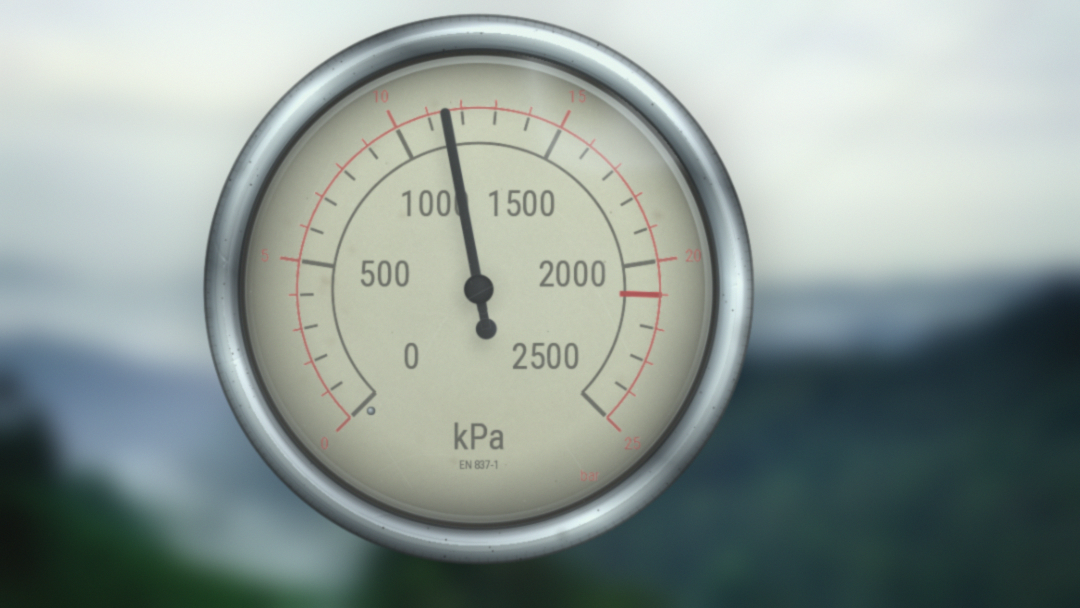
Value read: 1150,kPa
